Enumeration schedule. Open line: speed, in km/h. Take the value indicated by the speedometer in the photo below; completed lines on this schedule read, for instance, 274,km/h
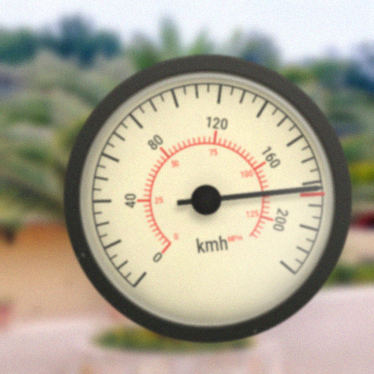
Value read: 182.5,km/h
